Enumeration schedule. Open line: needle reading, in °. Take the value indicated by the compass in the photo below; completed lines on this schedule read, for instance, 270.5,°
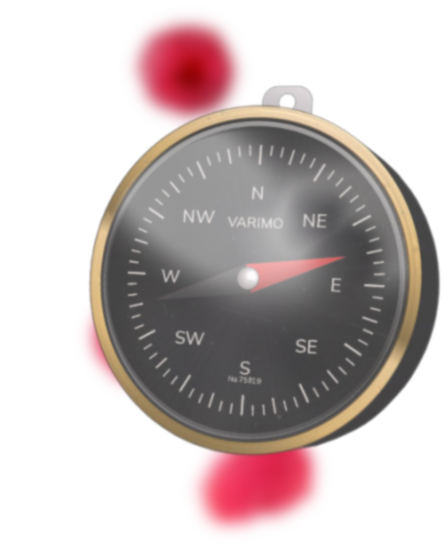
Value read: 75,°
